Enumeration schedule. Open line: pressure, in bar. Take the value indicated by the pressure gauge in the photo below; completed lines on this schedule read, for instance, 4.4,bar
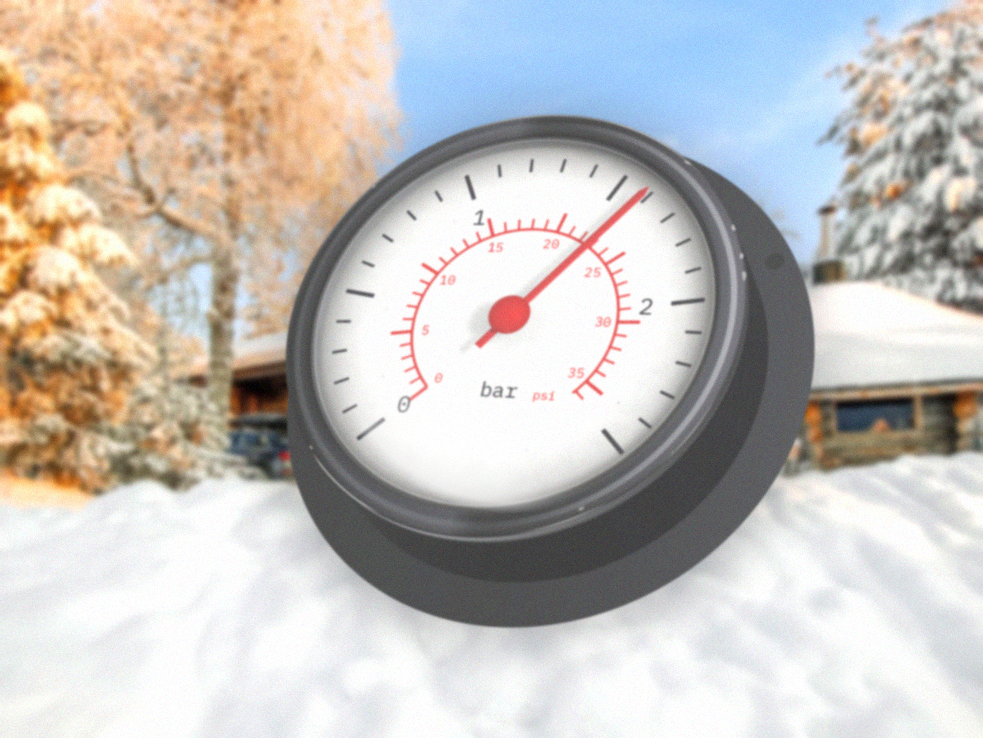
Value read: 1.6,bar
